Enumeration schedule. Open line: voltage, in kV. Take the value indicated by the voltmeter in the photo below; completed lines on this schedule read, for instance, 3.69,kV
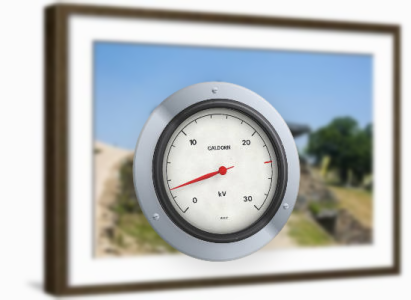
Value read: 3,kV
